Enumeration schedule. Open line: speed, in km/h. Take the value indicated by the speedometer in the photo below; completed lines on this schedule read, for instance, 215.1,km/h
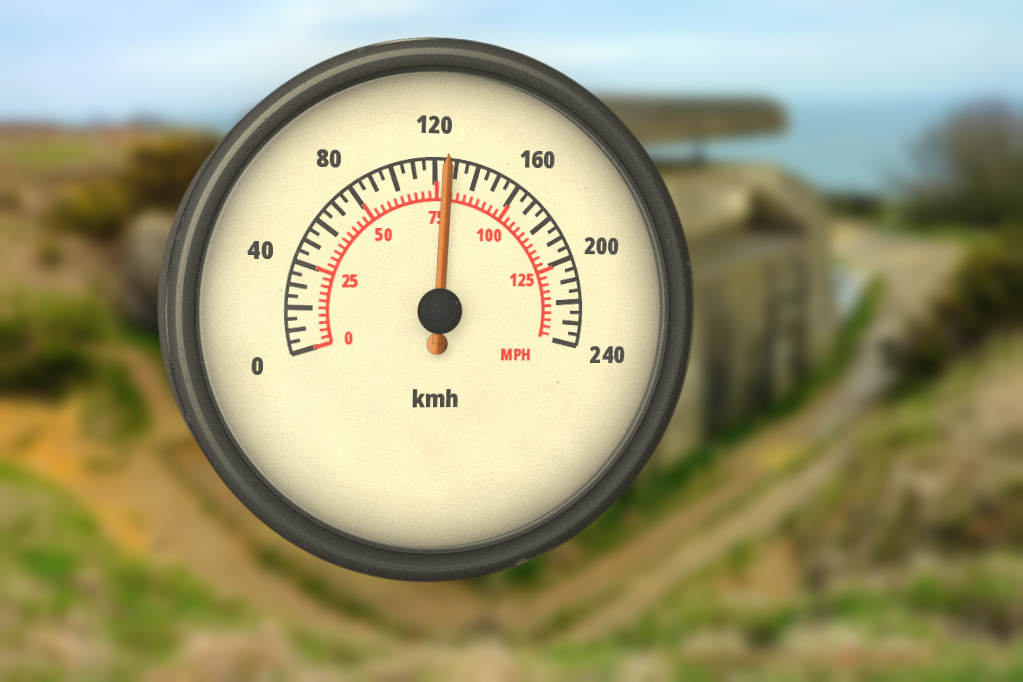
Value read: 125,km/h
